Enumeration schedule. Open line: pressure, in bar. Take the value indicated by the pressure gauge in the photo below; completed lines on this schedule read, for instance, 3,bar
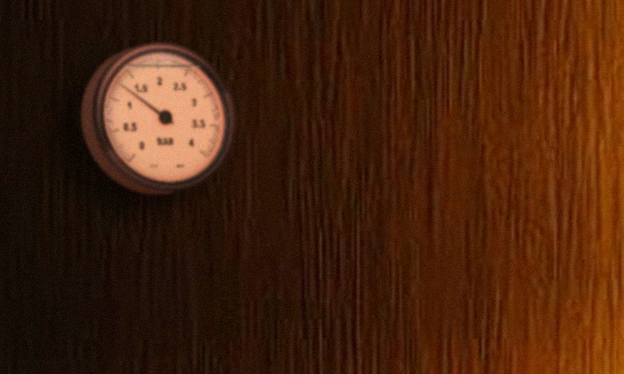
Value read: 1.25,bar
